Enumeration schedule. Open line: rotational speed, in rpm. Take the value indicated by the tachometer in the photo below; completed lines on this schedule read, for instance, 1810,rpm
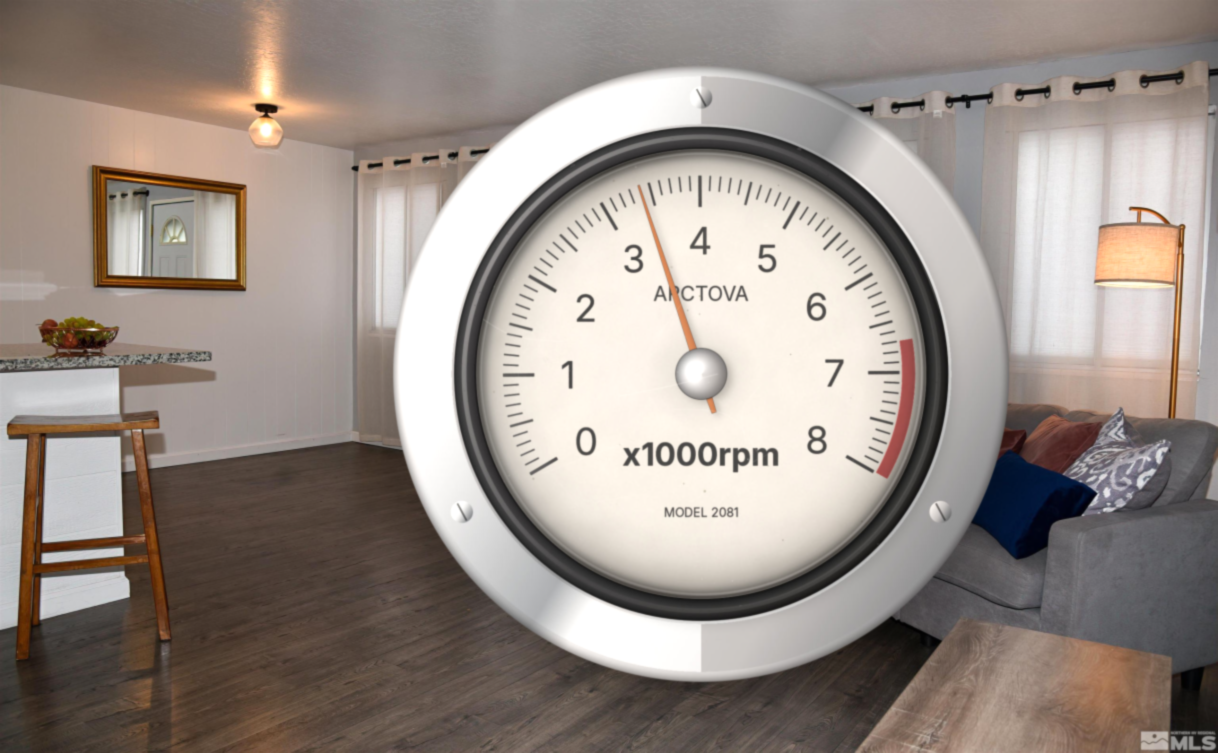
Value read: 3400,rpm
